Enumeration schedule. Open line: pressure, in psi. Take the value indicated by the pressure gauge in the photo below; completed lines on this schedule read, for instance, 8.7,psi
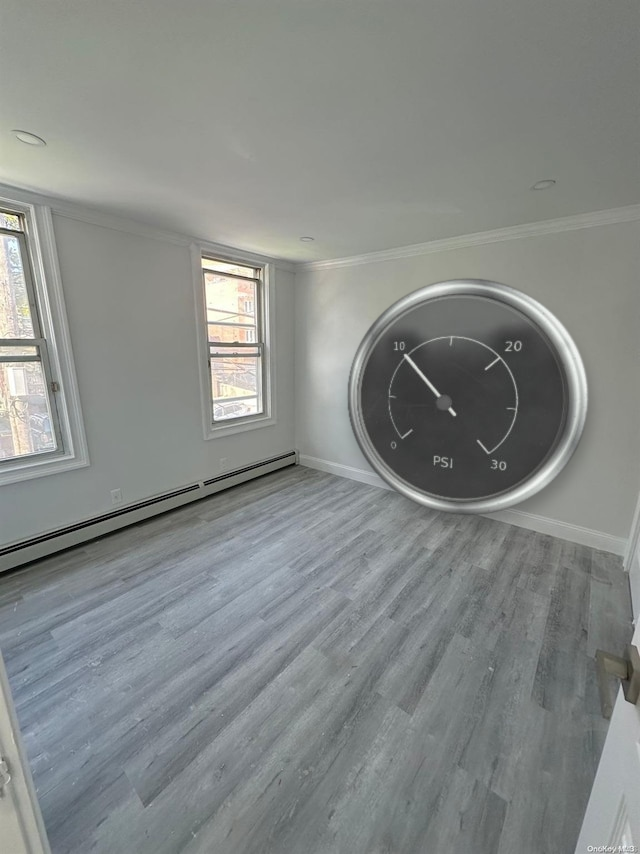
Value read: 10,psi
